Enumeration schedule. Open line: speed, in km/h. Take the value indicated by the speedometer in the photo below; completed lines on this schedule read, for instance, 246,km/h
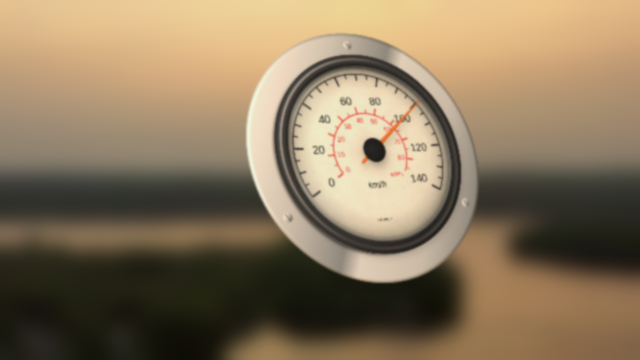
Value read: 100,km/h
